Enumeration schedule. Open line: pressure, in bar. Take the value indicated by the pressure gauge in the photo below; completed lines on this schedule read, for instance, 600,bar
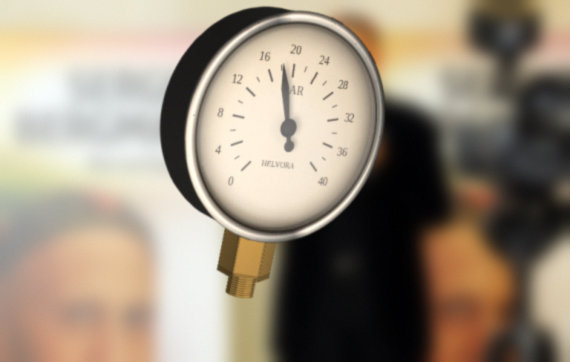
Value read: 18,bar
